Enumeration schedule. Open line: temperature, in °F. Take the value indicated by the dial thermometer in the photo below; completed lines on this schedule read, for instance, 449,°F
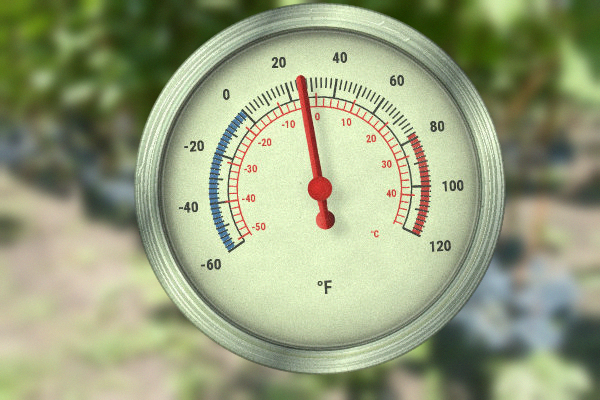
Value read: 26,°F
